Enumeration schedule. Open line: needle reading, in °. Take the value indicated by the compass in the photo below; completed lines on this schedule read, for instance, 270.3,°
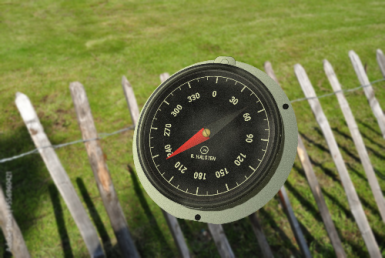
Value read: 230,°
